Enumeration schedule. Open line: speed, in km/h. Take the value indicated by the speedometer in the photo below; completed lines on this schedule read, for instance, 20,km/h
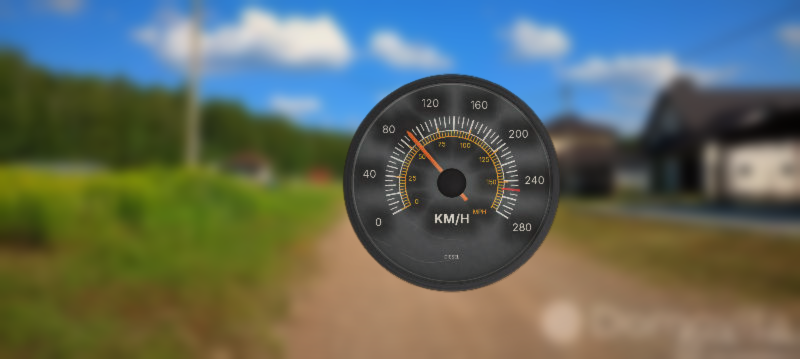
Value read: 90,km/h
